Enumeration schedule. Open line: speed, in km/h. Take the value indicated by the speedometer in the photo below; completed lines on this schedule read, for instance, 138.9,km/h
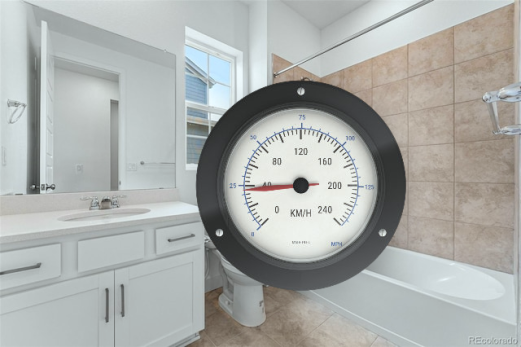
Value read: 36,km/h
